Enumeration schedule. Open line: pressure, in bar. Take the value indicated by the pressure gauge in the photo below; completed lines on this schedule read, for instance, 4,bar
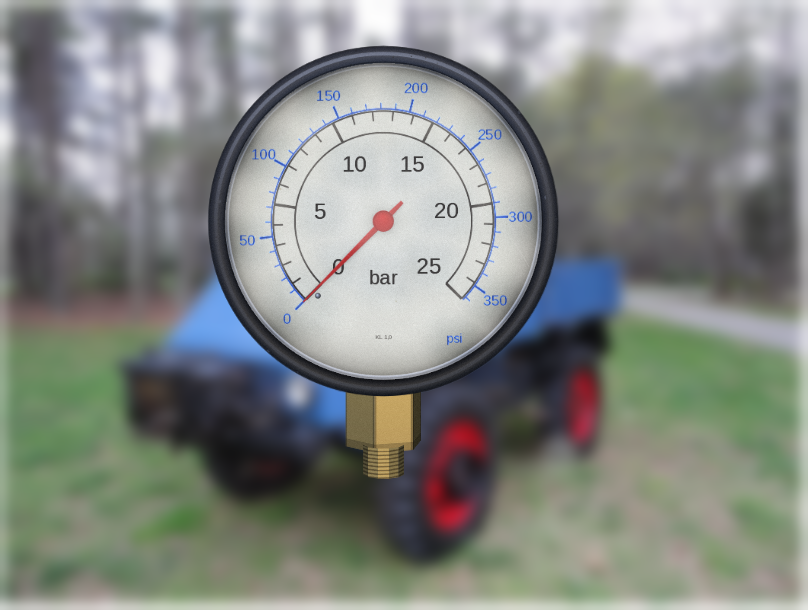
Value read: 0,bar
